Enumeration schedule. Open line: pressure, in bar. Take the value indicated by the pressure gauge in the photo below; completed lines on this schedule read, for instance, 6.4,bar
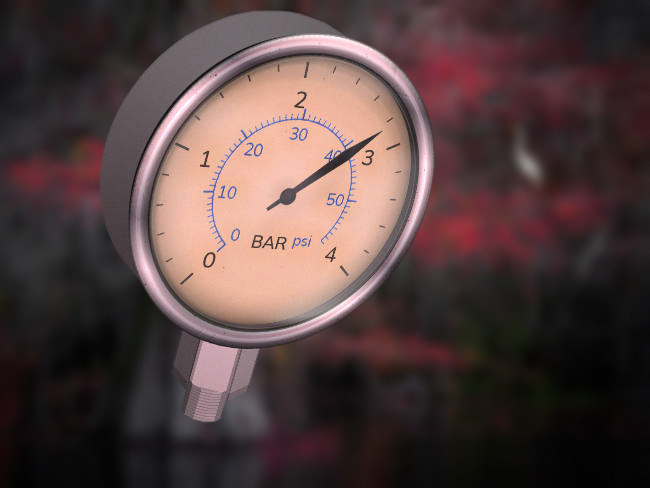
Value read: 2.8,bar
